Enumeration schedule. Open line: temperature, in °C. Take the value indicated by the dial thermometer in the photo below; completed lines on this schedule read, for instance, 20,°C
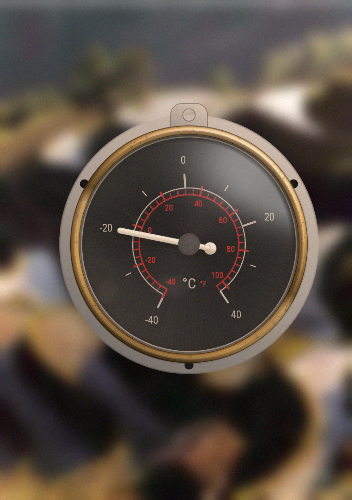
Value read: -20,°C
